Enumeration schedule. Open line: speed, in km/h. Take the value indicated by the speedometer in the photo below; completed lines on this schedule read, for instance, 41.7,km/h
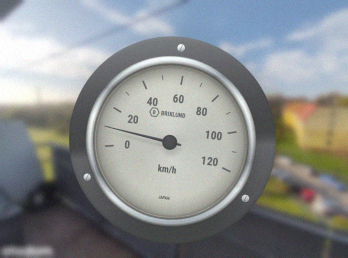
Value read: 10,km/h
